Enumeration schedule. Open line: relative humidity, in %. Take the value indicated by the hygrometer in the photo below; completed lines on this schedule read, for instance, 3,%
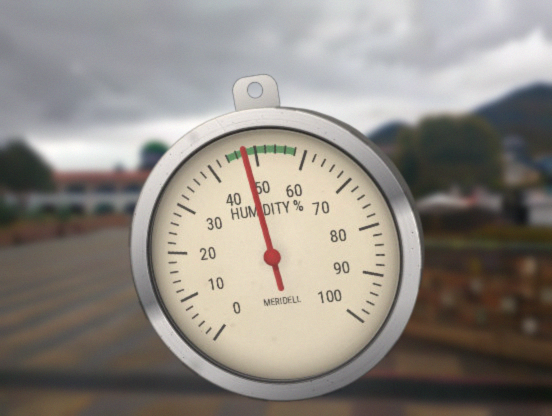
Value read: 48,%
